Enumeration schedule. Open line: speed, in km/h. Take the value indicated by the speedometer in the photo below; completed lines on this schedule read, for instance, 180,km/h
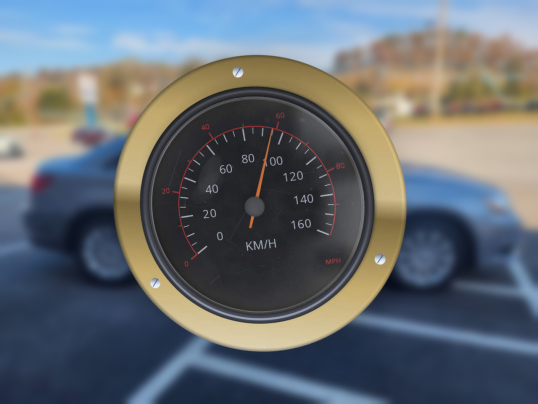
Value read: 95,km/h
